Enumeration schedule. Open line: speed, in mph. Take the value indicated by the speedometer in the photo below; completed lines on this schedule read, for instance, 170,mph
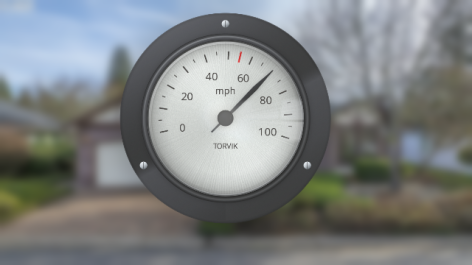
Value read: 70,mph
